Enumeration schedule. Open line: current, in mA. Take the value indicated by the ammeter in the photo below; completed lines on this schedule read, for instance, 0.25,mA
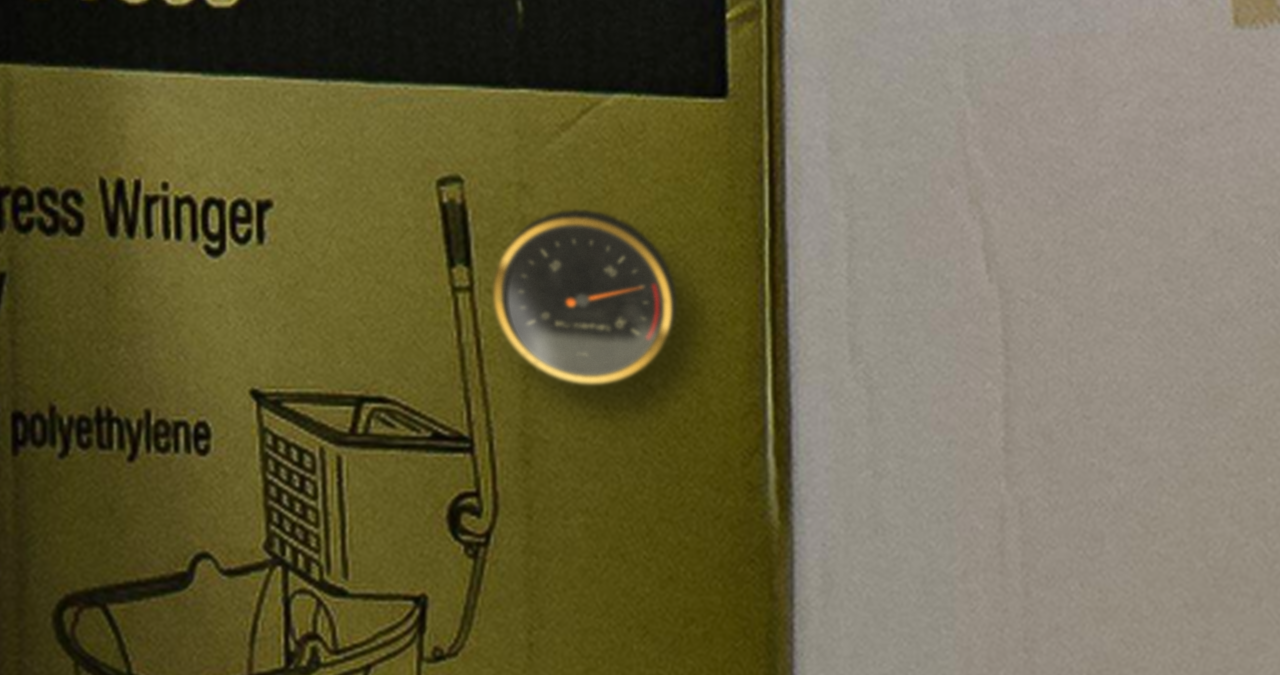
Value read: 24,mA
